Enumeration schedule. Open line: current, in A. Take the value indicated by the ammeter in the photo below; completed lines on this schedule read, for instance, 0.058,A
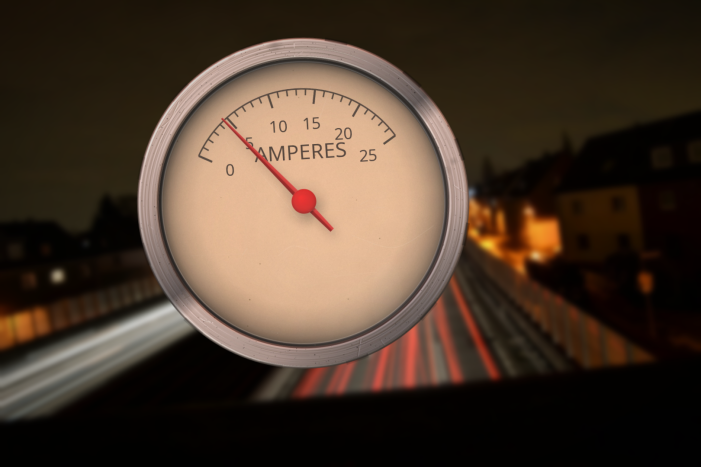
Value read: 4.5,A
